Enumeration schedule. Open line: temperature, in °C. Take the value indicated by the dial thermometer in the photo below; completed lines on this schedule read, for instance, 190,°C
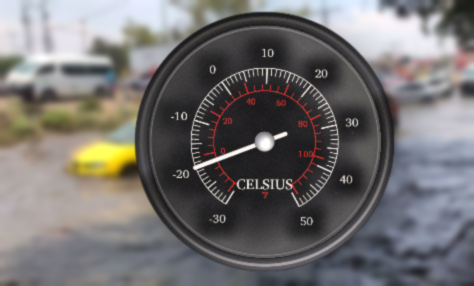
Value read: -20,°C
